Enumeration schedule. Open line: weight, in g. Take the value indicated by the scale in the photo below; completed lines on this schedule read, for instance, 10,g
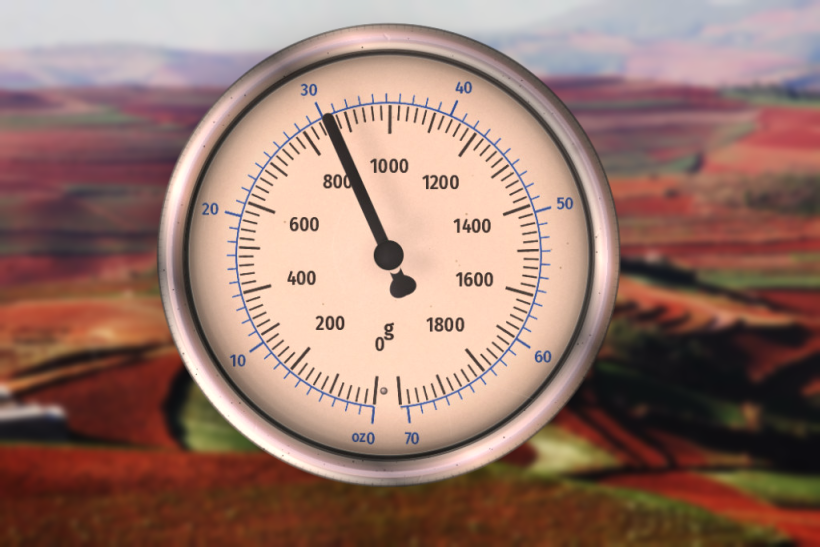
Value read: 860,g
